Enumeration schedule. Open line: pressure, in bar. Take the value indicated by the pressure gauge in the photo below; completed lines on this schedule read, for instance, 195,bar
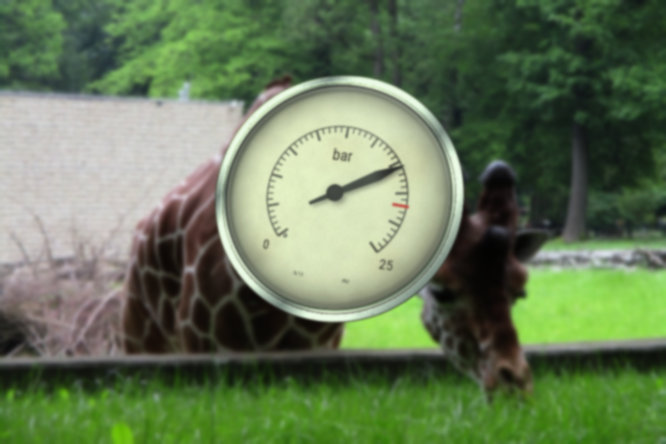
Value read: 18,bar
